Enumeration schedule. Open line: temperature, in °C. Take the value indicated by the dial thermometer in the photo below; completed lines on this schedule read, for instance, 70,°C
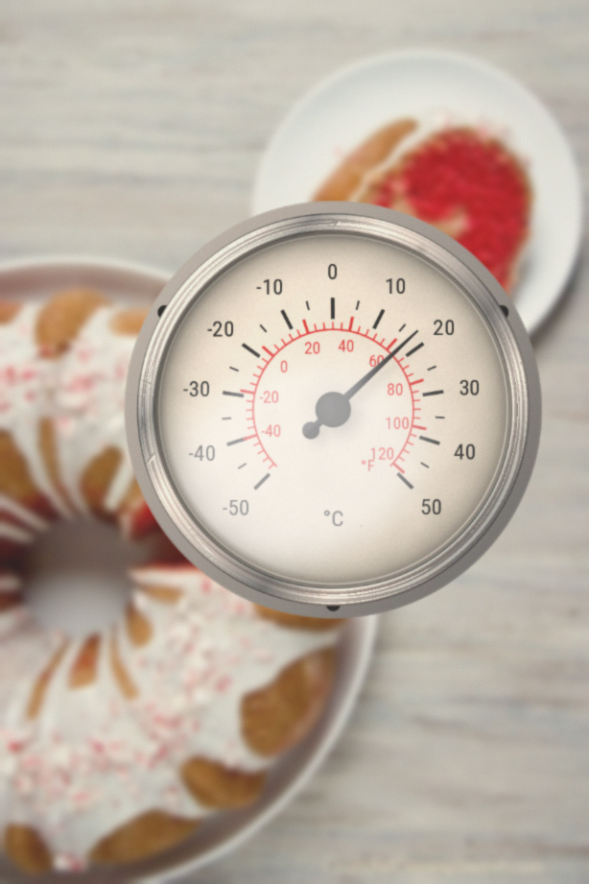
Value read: 17.5,°C
